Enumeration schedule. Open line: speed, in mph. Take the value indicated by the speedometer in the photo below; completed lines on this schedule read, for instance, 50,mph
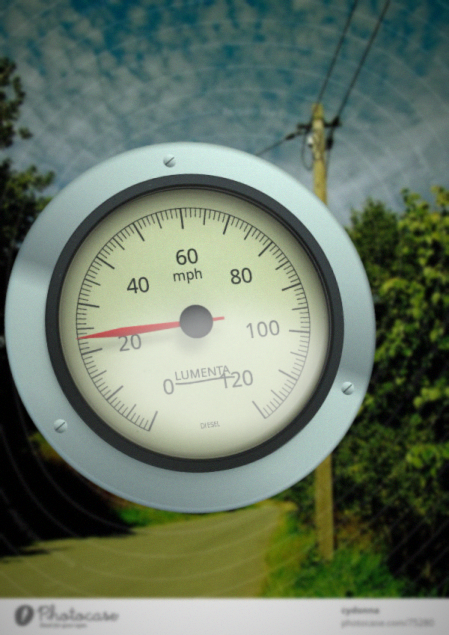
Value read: 23,mph
